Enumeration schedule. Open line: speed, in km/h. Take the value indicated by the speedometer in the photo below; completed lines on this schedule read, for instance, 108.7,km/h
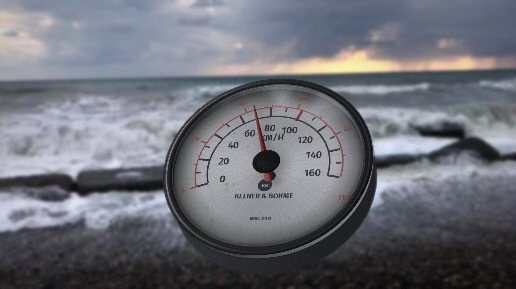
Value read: 70,km/h
